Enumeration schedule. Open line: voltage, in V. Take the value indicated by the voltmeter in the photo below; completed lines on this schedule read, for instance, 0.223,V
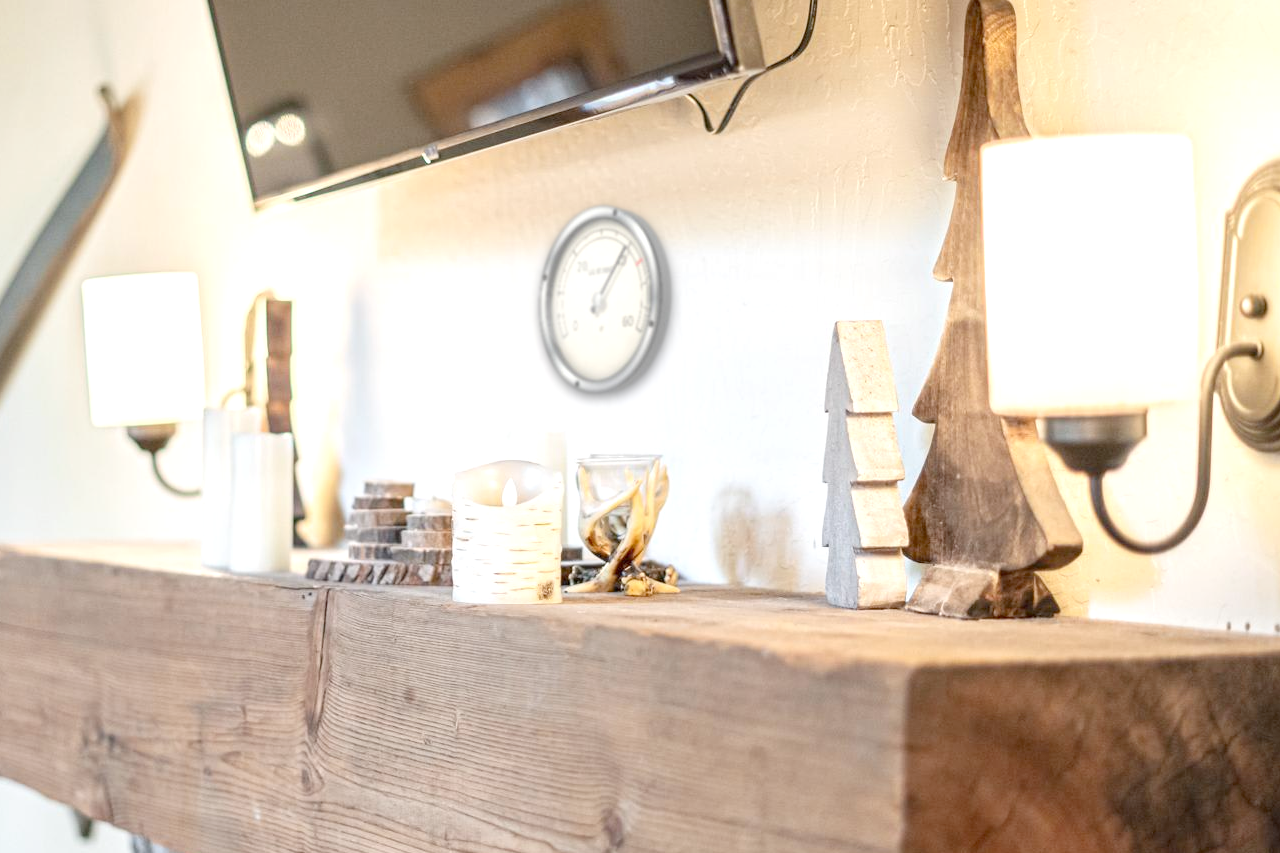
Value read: 40,V
